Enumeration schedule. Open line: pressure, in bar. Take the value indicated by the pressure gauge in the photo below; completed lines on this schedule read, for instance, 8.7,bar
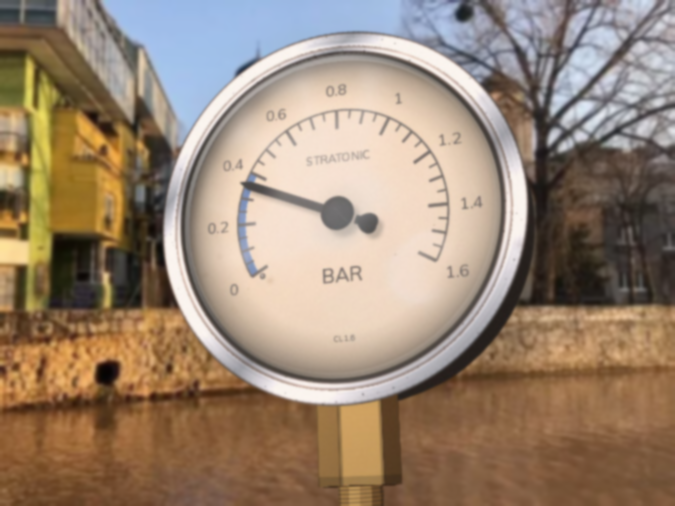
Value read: 0.35,bar
